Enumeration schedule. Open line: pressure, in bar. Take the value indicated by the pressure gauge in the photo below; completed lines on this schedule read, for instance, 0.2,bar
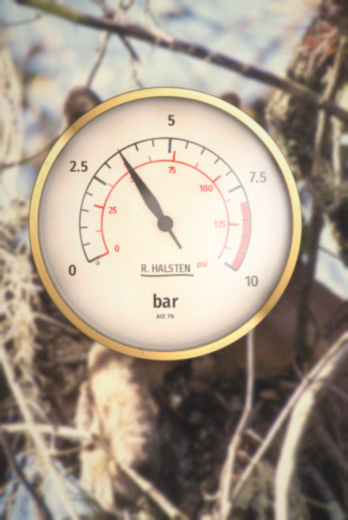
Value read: 3.5,bar
